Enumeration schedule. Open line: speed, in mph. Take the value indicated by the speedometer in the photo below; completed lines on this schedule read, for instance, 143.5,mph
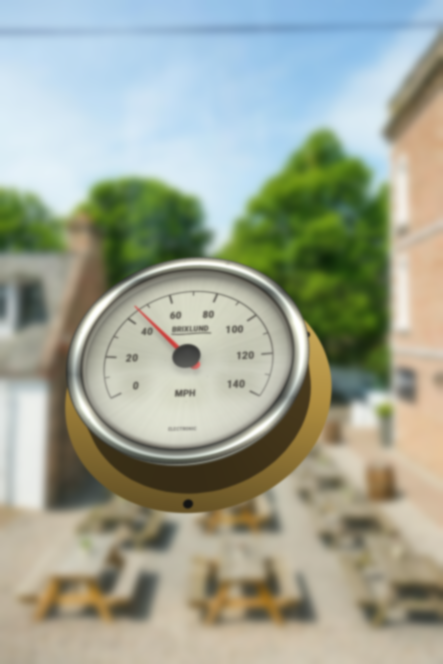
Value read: 45,mph
